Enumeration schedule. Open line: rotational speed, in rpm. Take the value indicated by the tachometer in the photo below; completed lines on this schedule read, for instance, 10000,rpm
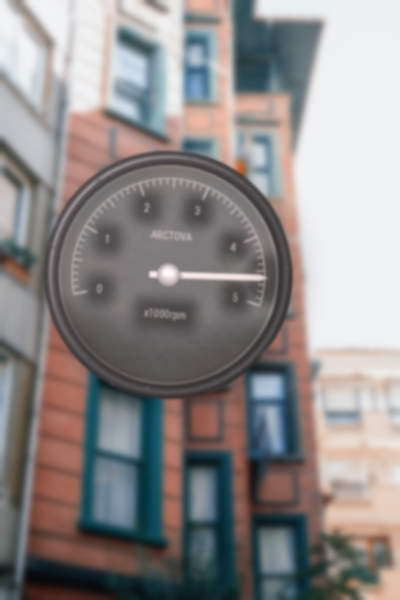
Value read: 4600,rpm
